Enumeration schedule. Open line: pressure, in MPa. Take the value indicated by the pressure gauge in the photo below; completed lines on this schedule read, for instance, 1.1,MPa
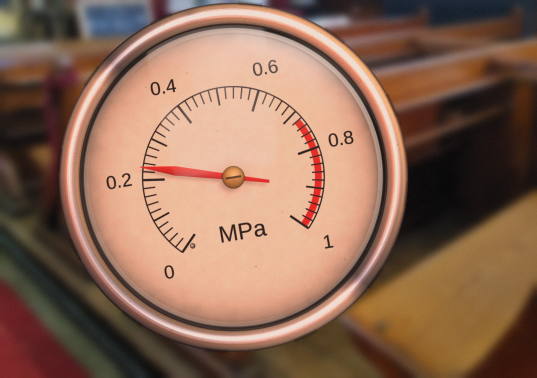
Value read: 0.23,MPa
